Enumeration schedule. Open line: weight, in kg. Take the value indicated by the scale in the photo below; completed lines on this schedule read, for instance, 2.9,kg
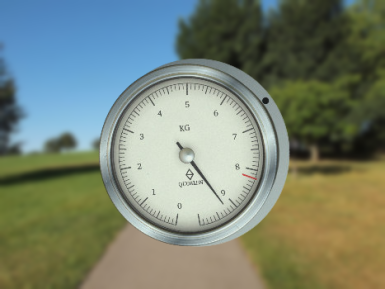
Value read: 9.2,kg
